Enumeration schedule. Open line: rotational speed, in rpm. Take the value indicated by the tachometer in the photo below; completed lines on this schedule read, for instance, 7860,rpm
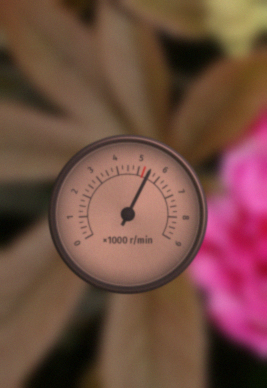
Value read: 5500,rpm
